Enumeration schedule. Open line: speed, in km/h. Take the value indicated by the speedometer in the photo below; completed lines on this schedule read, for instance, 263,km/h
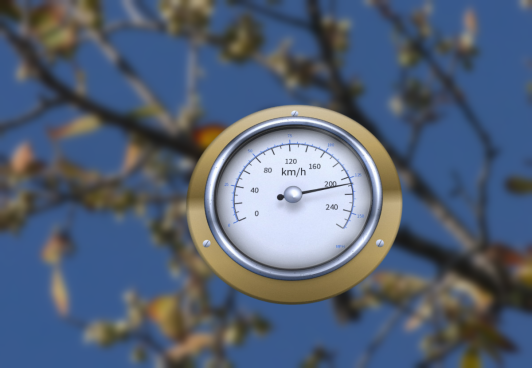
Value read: 210,km/h
